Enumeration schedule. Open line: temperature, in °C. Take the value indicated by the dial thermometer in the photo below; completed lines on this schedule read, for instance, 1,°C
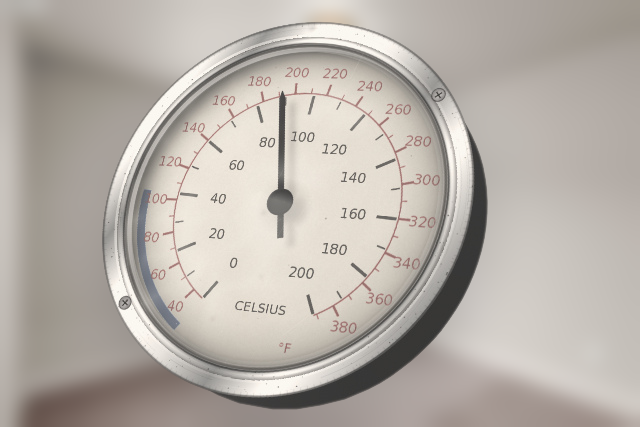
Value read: 90,°C
